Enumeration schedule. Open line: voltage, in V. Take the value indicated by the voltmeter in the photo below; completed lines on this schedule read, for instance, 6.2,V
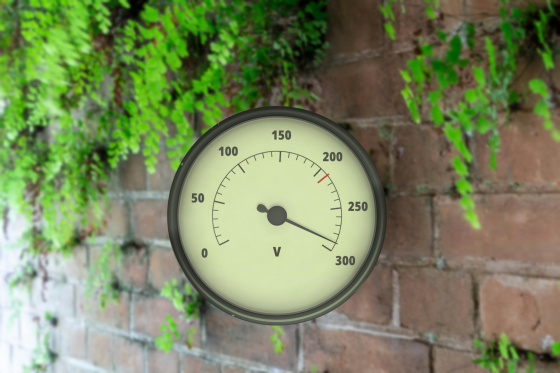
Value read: 290,V
